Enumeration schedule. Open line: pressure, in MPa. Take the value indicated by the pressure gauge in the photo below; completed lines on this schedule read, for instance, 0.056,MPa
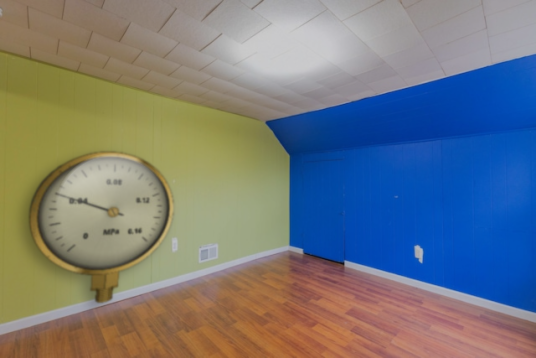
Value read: 0.04,MPa
